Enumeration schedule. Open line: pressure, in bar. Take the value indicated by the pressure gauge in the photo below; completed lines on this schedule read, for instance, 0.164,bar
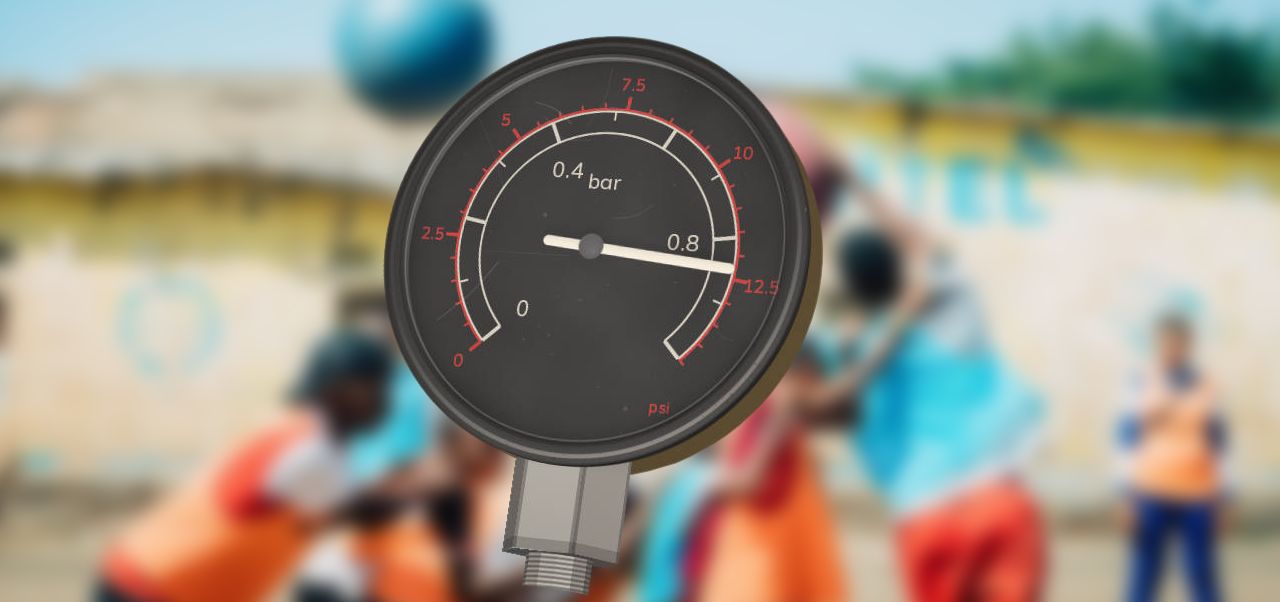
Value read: 0.85,bar
